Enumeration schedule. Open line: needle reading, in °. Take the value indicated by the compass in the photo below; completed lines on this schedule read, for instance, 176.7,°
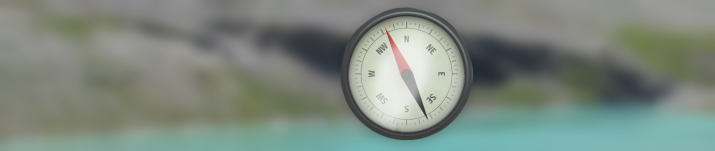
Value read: 335,°
